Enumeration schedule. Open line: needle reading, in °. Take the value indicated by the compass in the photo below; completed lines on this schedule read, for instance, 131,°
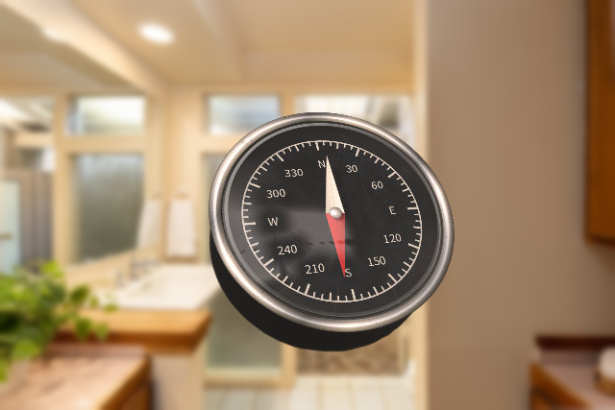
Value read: 185,°
